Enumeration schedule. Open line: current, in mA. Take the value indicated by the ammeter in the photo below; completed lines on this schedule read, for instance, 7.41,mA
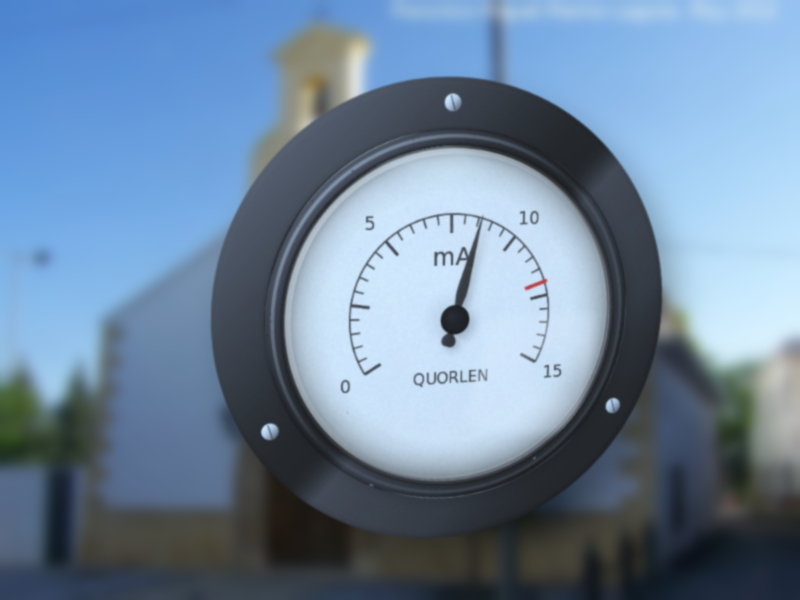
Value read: 8.5,mA
